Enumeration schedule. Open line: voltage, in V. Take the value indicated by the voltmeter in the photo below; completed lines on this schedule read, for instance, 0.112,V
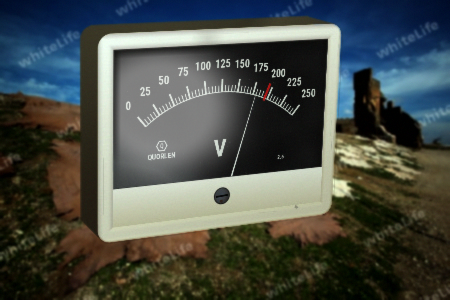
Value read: 175,V
